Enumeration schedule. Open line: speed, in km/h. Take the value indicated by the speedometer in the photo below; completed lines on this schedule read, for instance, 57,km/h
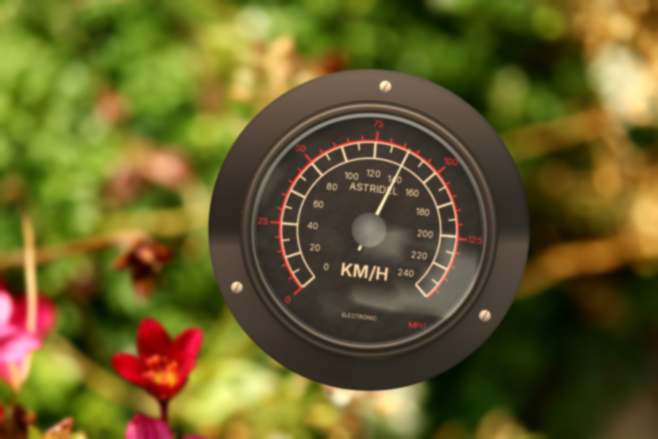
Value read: 140,km/h
